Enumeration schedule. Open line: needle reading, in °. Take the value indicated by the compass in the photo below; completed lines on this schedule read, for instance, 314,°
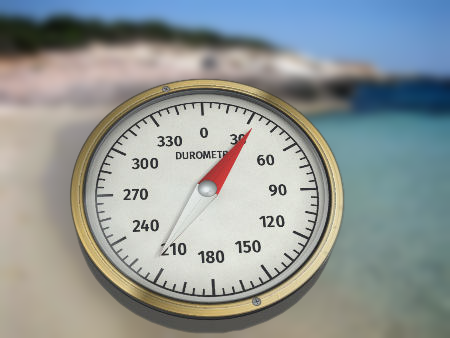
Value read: 35,°
